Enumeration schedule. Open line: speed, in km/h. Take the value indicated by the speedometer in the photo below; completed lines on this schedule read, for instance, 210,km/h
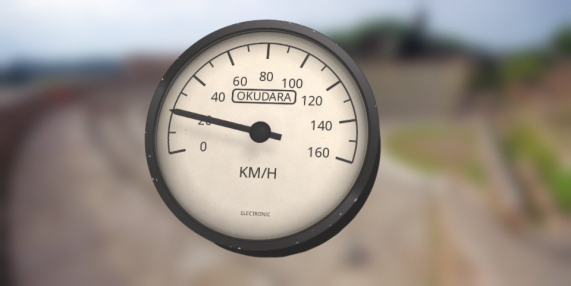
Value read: 20,km/h
